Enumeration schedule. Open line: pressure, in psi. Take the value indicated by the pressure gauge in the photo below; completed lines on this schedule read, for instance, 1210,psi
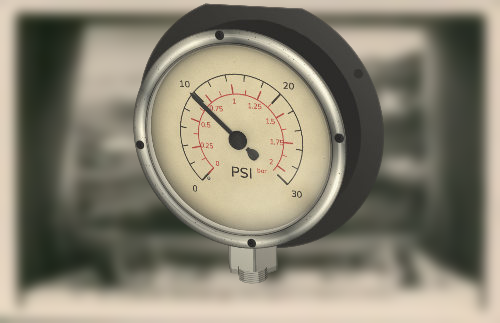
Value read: 10,psi
